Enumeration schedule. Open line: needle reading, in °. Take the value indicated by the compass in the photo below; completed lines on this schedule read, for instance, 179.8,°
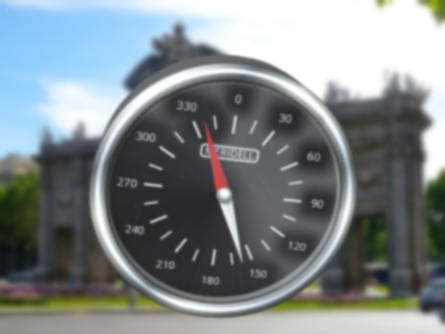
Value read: 337.5,°
